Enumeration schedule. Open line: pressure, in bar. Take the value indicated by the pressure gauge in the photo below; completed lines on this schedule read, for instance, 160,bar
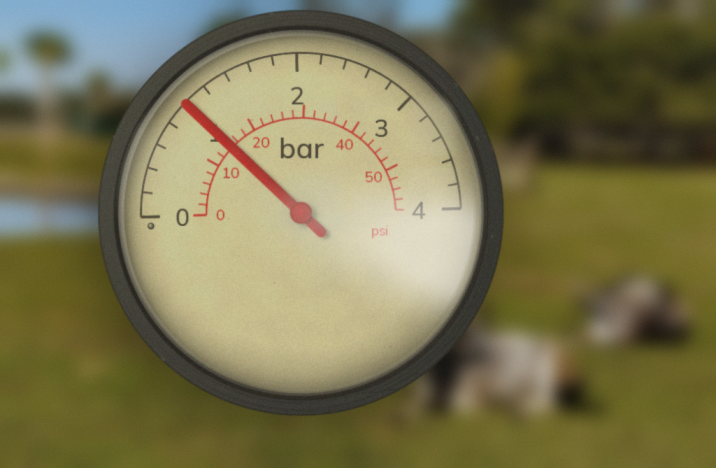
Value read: 1,bar
